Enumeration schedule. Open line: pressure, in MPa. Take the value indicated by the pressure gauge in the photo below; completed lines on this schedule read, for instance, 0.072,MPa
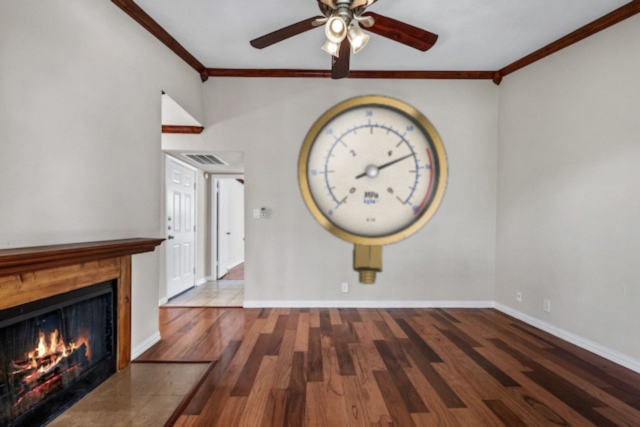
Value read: 4.5,MPa
